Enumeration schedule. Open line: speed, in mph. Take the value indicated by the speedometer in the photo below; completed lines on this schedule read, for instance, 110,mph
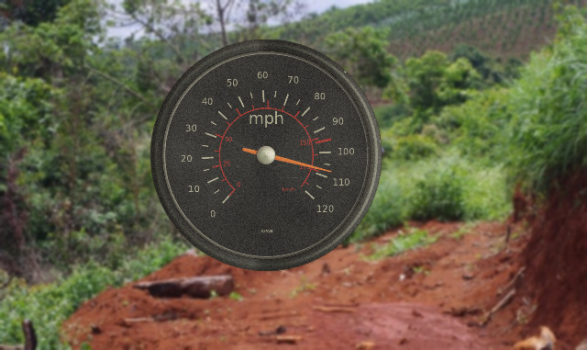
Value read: 107.5,mph
